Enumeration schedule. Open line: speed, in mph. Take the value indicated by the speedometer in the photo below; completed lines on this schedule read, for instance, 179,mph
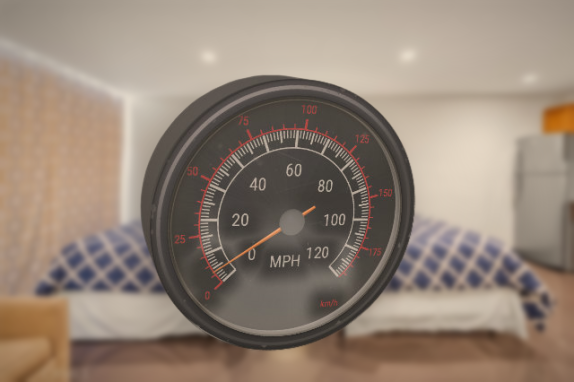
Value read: 5,mph
